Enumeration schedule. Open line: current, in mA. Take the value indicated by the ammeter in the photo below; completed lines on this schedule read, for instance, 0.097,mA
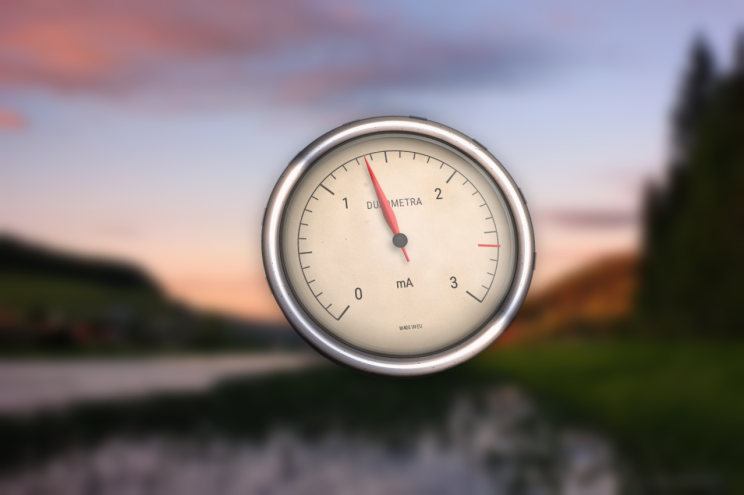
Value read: 1.35,mA
